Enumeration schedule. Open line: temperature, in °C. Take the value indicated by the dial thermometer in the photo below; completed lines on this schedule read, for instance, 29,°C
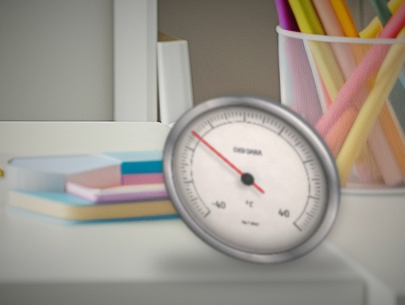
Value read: -15,°C
